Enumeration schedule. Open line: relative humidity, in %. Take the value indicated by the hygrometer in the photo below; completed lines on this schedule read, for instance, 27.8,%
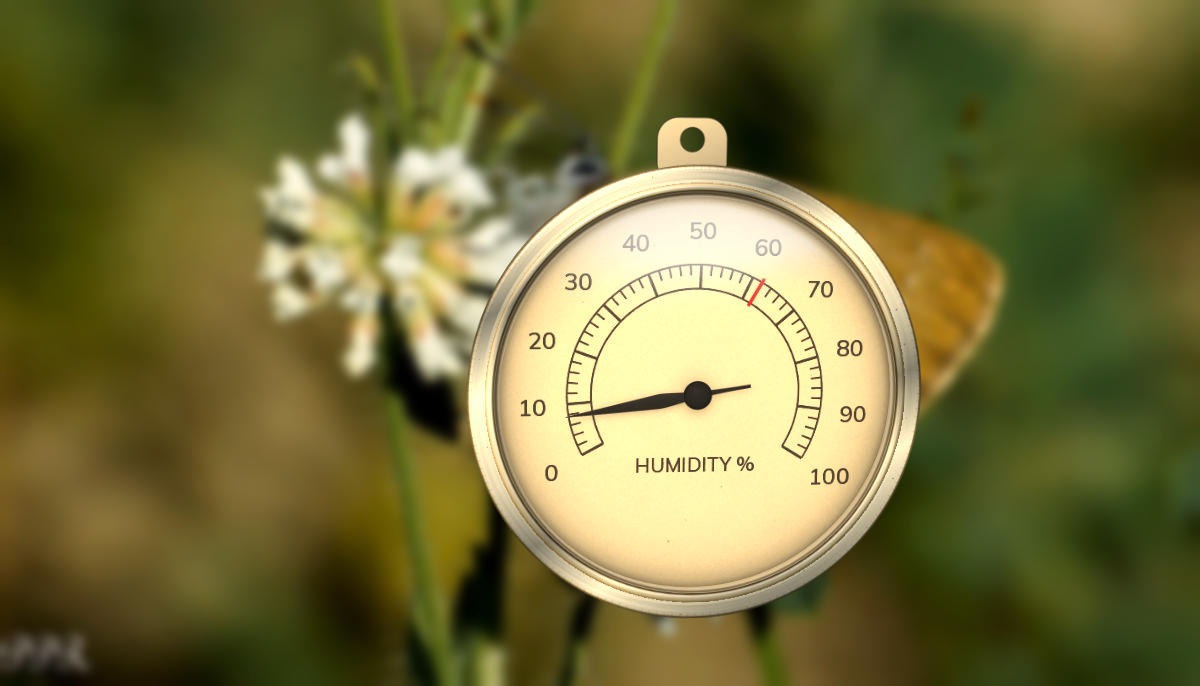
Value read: 8,%
